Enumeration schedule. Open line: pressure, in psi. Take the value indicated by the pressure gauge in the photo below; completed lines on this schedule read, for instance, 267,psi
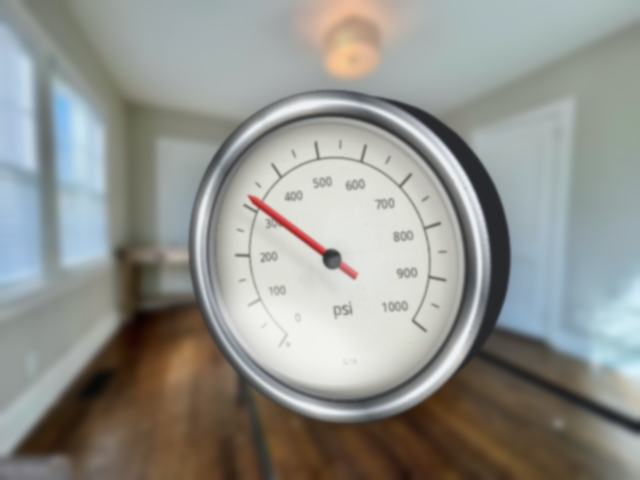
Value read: 325,psi
